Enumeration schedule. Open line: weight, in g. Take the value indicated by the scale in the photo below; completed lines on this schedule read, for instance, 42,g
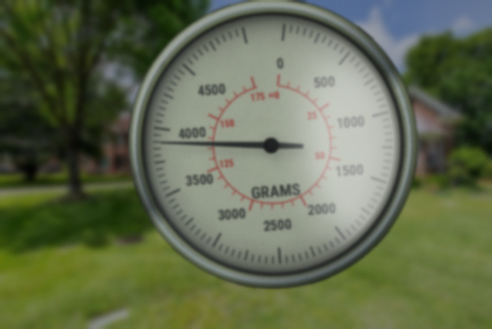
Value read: 3900,g
